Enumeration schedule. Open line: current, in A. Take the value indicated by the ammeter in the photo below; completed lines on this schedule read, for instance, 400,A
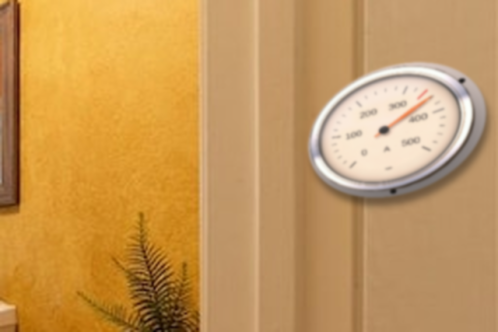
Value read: 360,A
